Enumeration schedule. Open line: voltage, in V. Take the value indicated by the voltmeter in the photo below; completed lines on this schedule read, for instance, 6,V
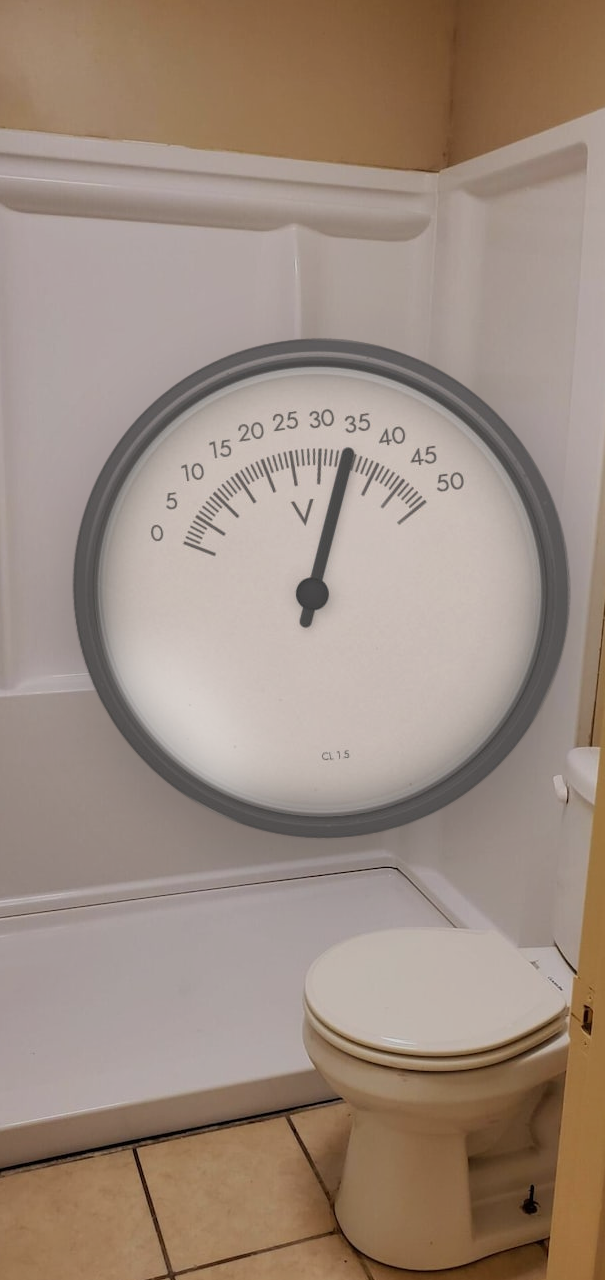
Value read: 35,V
